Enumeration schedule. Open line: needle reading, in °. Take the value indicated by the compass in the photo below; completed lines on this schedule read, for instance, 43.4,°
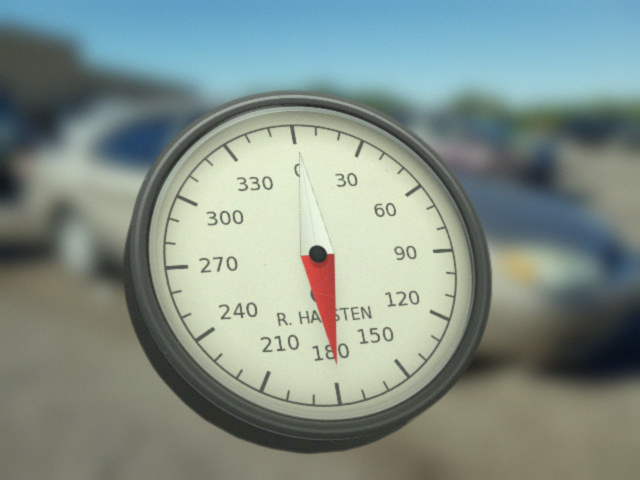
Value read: 180,°
